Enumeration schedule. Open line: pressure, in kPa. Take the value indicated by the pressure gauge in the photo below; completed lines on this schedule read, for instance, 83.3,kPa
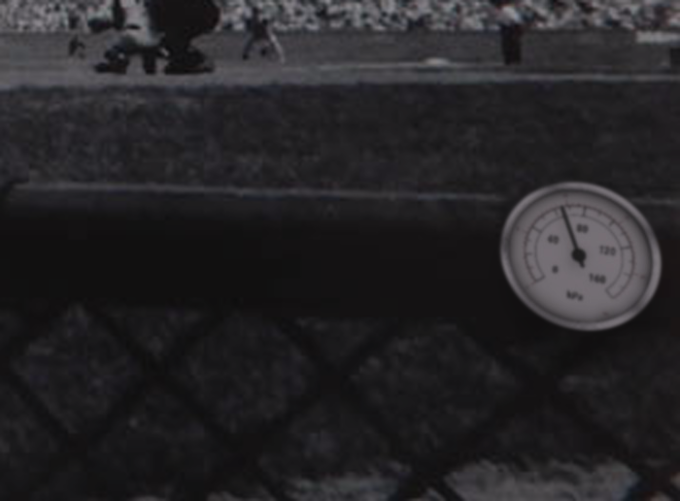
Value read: 65,kPa
